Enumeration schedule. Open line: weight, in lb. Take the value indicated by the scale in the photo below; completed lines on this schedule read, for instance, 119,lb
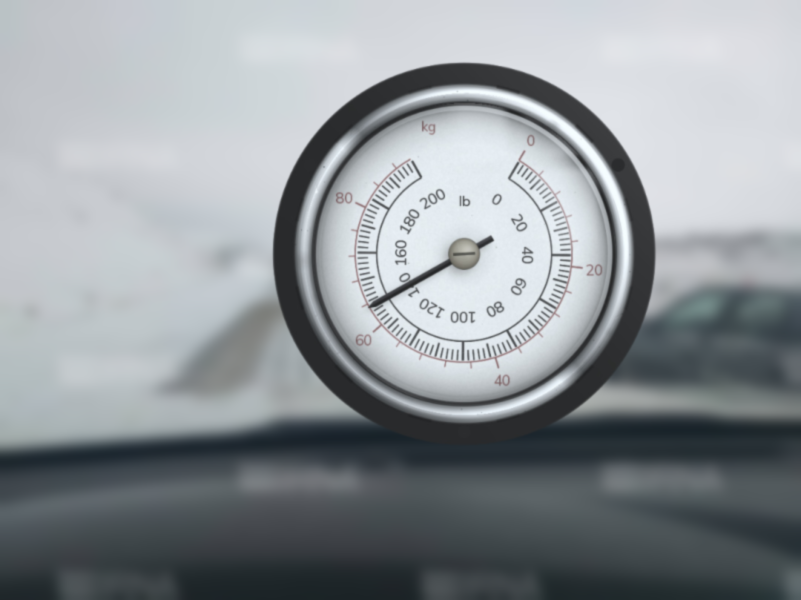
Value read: 140,lb
